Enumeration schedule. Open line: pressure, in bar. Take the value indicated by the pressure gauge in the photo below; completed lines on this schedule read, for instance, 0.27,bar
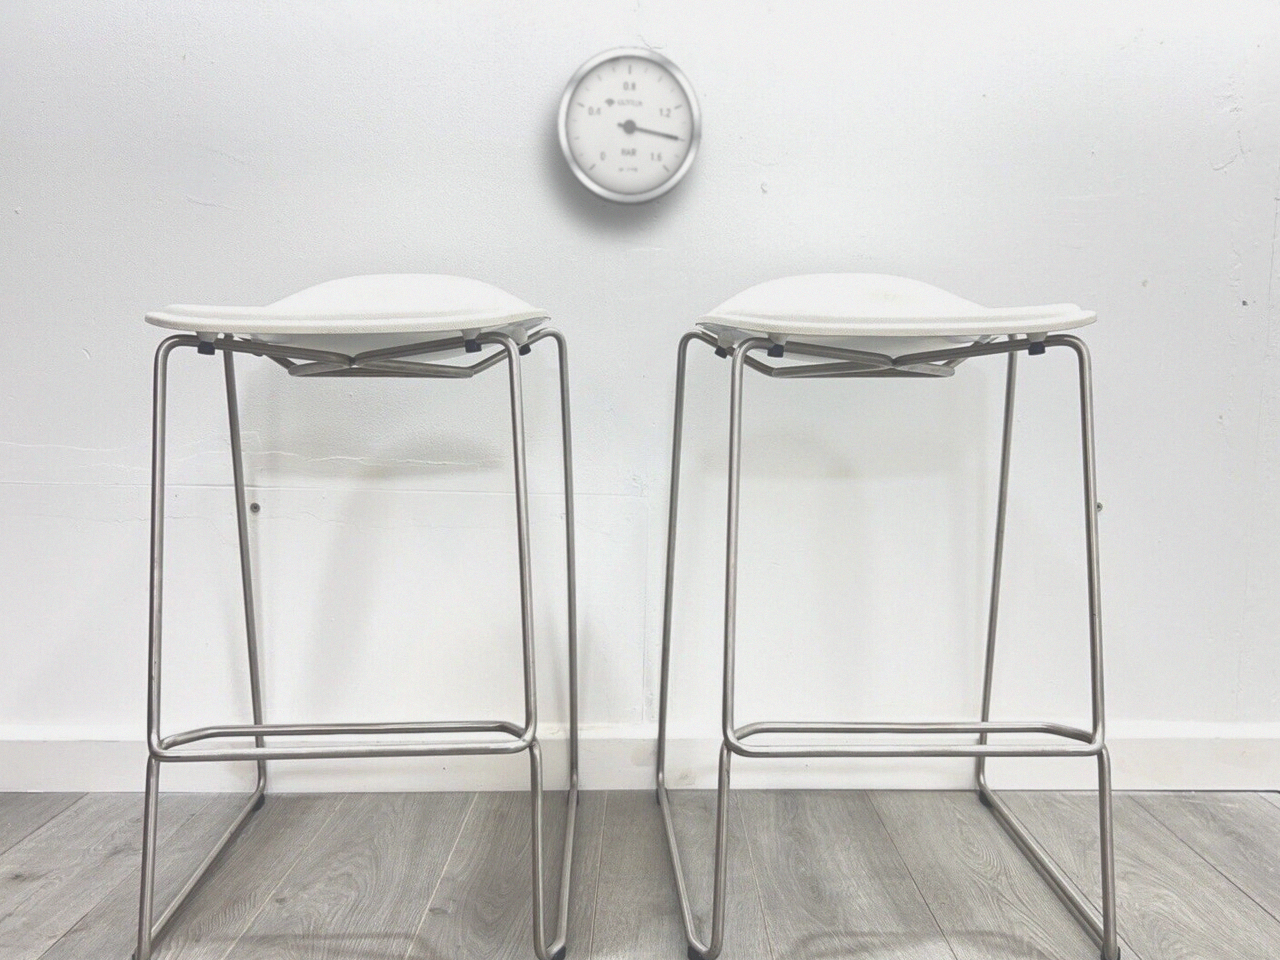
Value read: 1.4,bar
